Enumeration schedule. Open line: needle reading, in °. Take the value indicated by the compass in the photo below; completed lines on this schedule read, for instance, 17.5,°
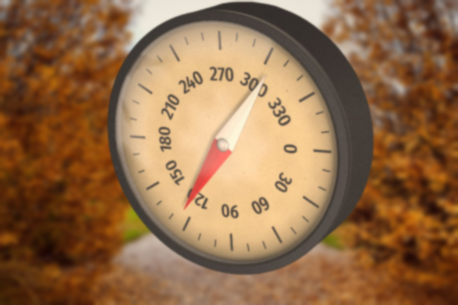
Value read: 125,°
